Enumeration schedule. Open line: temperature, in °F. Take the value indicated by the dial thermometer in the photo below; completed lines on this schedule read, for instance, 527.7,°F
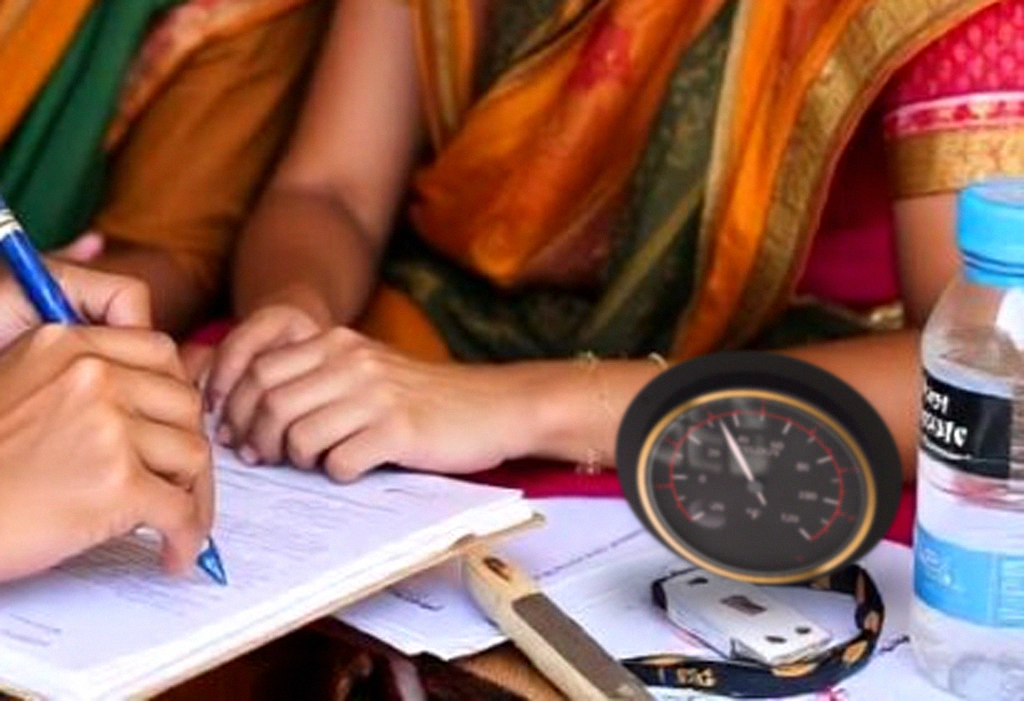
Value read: 35,°F
